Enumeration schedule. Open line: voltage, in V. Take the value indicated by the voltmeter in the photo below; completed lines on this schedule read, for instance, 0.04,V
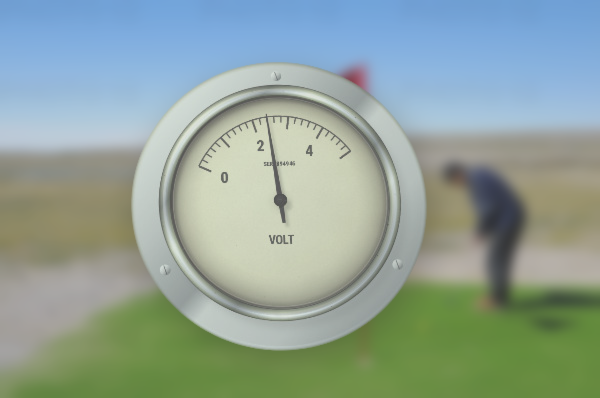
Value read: 2.4,V
